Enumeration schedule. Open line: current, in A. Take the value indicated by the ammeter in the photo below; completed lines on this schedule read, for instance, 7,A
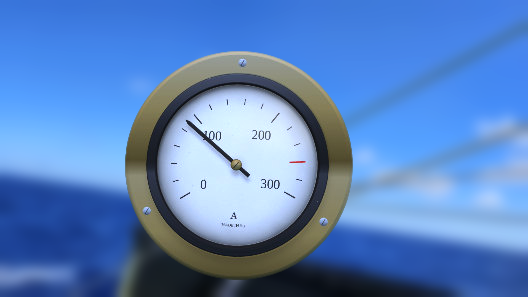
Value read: 90,A
